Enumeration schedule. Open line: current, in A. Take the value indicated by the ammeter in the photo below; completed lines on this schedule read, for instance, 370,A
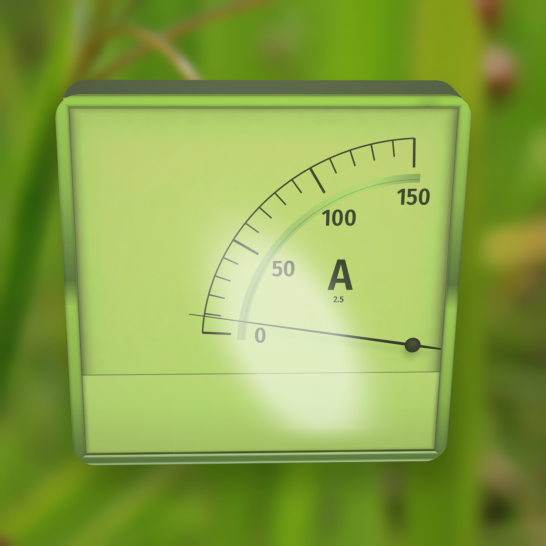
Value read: 10,A
